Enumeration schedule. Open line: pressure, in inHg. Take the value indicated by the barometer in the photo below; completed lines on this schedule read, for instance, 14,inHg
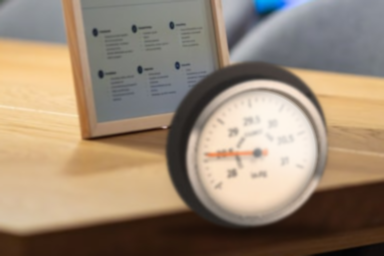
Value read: 28.5,inHg
